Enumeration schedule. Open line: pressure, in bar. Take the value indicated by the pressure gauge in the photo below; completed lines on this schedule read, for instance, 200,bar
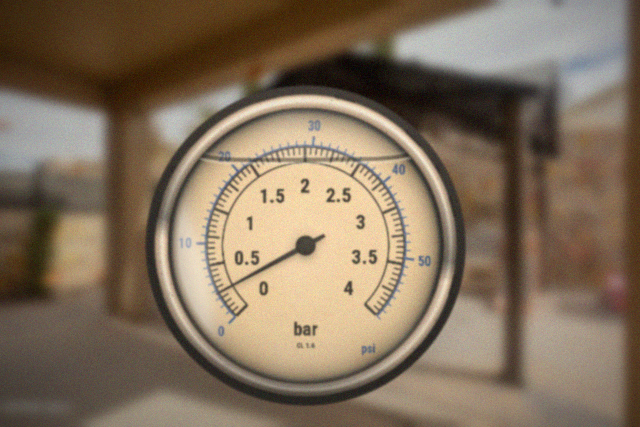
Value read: 0.25,bar
